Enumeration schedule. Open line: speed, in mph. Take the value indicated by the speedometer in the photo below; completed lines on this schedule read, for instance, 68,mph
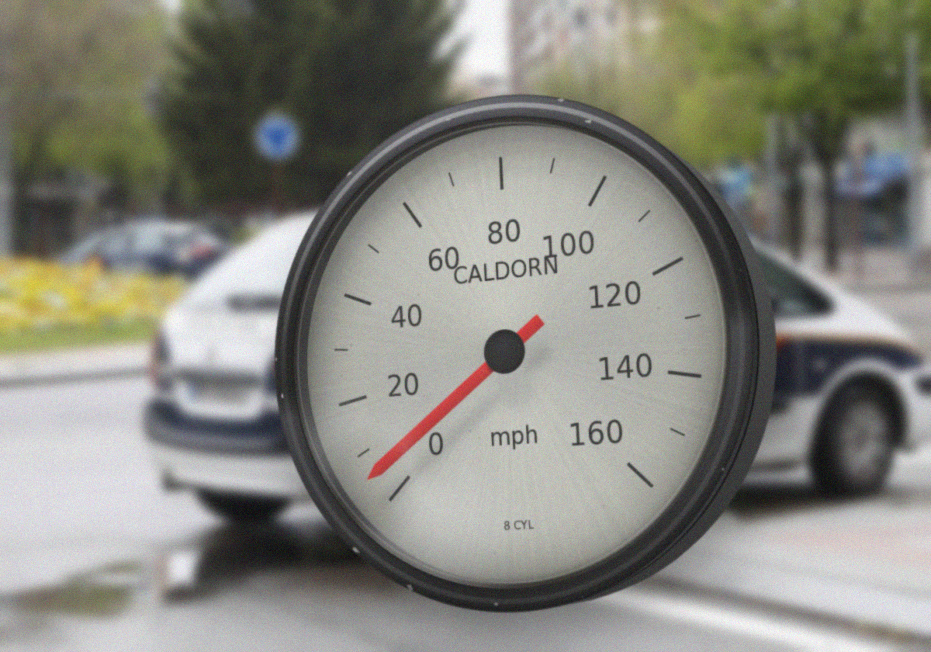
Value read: 5,mph
